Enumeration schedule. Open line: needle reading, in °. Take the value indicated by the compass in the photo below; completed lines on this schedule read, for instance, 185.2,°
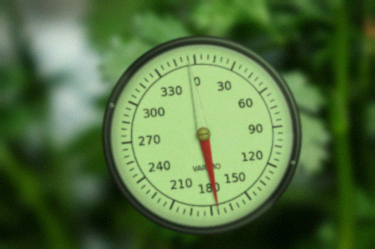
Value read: 175,°
